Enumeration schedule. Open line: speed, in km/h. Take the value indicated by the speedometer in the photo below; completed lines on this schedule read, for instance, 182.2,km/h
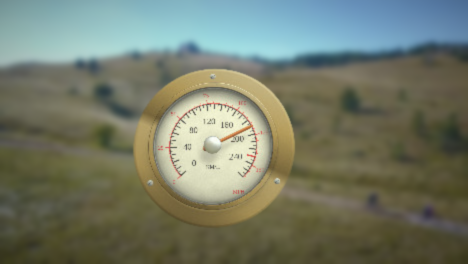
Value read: 190,km/h
